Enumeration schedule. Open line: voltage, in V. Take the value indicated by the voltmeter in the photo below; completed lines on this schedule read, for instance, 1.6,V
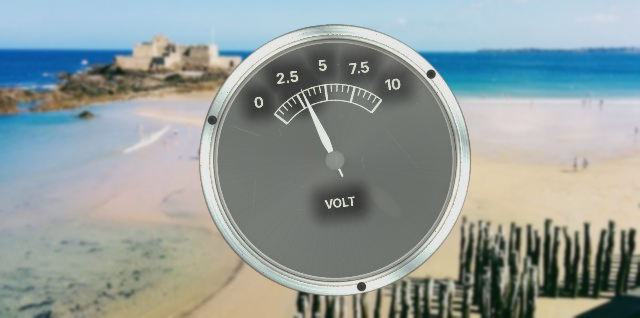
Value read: 3,V
